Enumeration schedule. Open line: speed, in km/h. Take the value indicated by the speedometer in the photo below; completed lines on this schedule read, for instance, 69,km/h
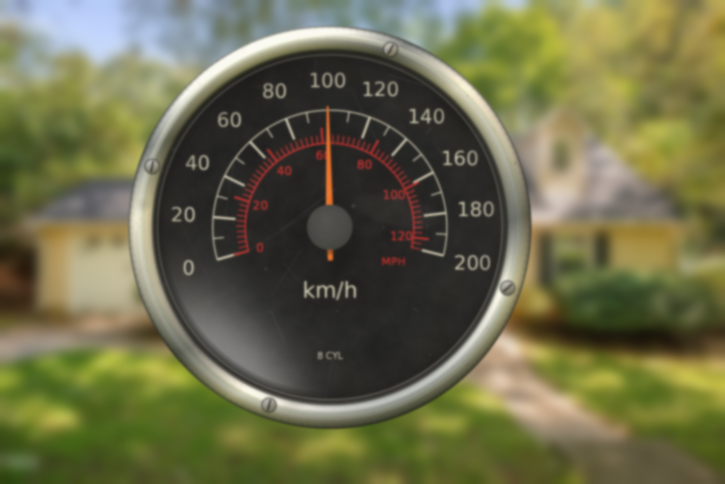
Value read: 100,km/h
